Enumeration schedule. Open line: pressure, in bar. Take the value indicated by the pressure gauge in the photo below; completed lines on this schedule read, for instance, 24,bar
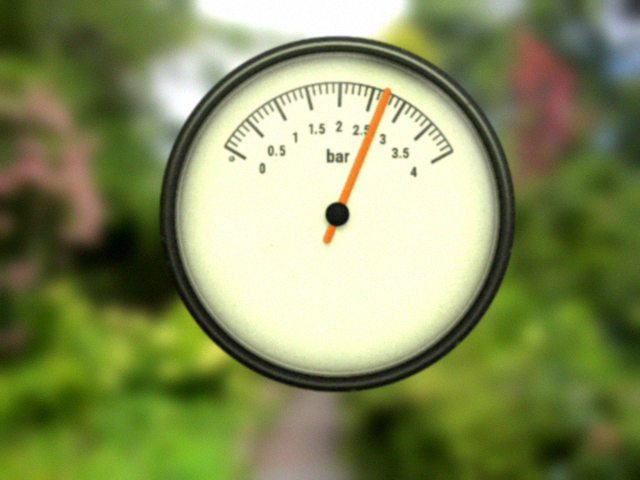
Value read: 2.7,bar
